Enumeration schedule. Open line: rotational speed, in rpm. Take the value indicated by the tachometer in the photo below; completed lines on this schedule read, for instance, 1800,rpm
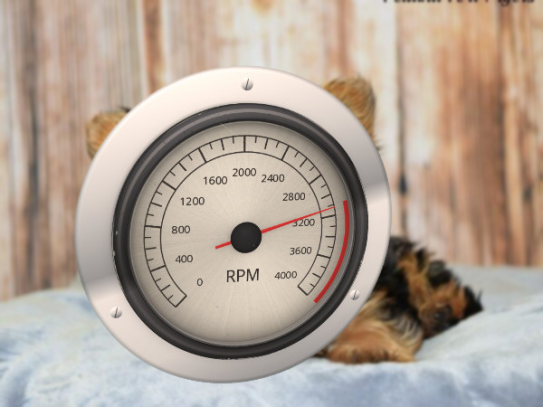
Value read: 3100,rpm
